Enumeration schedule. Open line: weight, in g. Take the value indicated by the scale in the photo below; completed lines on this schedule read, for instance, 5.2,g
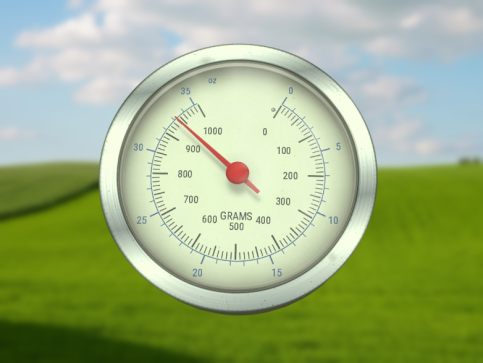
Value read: 940,g
